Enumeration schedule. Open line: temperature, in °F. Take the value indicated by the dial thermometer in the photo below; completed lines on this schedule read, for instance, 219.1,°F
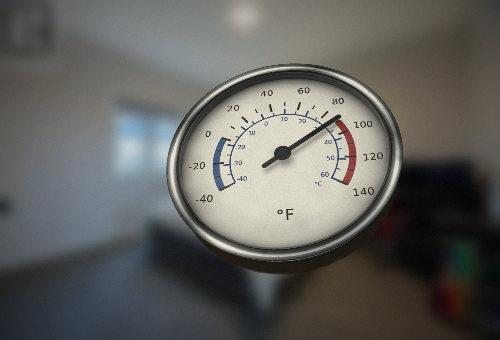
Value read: 90,°F
